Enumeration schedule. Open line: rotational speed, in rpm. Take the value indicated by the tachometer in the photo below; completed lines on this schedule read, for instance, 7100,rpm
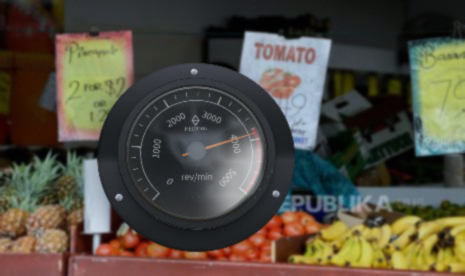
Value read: 3900,rpm
